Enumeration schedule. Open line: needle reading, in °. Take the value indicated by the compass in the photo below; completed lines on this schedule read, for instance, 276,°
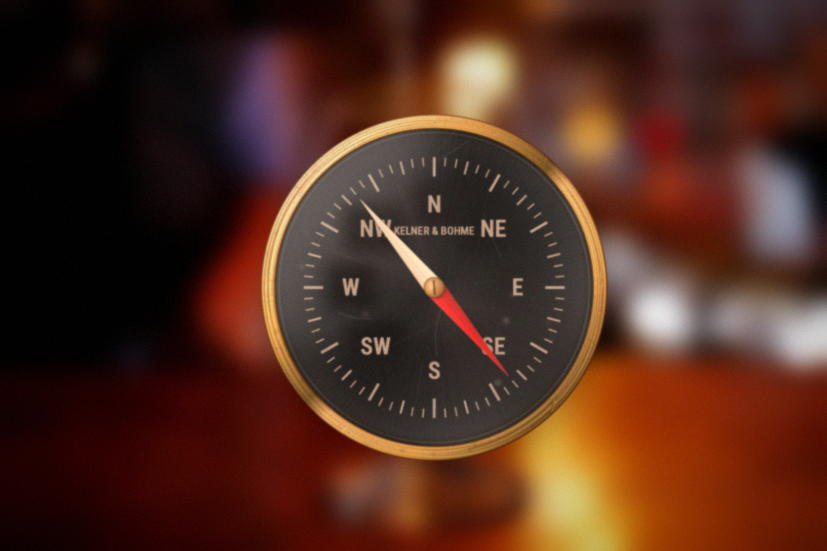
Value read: 140,°
